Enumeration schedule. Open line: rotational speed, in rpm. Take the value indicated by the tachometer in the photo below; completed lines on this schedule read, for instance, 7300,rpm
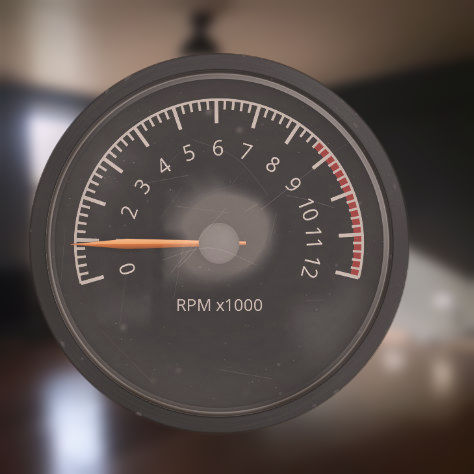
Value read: 900,rpm
